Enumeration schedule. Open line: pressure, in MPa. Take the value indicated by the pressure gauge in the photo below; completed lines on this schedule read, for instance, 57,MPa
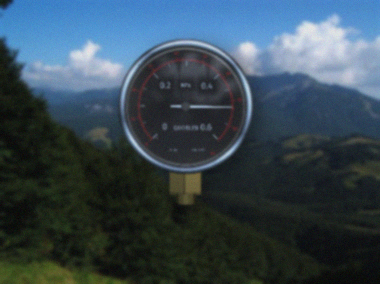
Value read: 0.5,MPa
